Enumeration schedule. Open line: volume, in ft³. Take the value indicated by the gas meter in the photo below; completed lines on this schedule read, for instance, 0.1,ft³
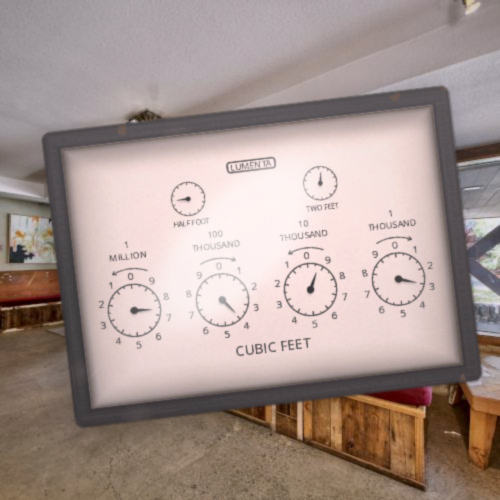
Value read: 739300,ft³
